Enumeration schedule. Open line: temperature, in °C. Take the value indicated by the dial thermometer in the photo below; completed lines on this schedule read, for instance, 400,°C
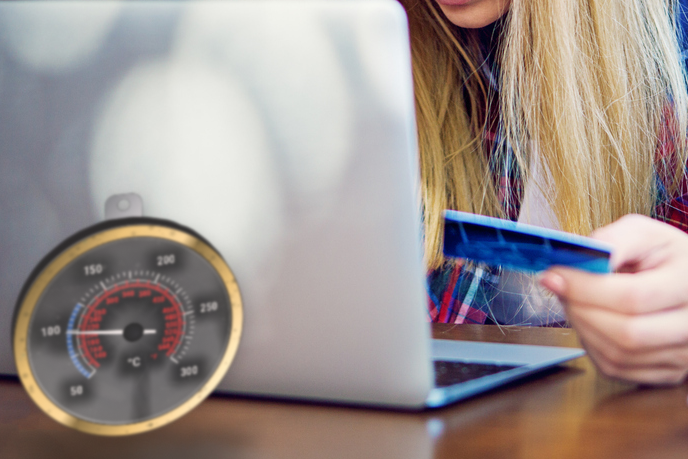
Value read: 100,°C
